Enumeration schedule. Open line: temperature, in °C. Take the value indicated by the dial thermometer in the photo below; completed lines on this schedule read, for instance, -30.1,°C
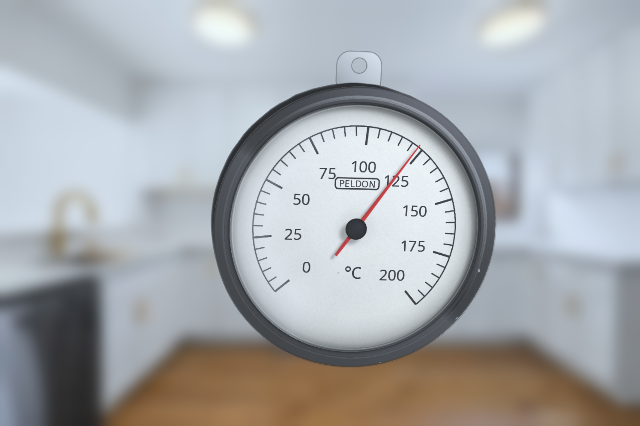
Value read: 122.5,°C
